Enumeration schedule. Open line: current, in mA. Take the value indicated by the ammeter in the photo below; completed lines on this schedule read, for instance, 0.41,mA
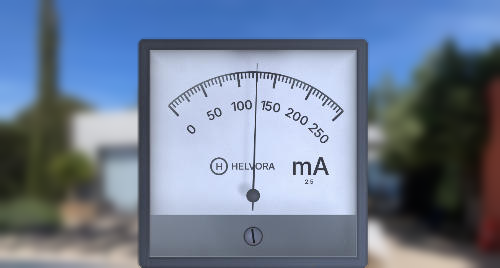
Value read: 125,mA
